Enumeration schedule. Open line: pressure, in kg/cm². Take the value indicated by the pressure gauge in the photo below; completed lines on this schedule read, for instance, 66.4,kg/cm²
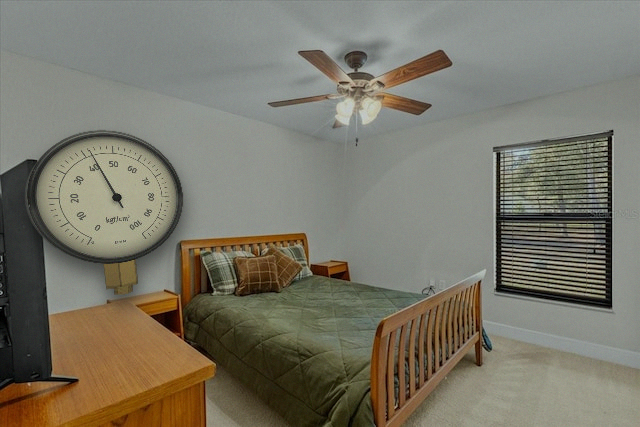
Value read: 42,kg/cm²
